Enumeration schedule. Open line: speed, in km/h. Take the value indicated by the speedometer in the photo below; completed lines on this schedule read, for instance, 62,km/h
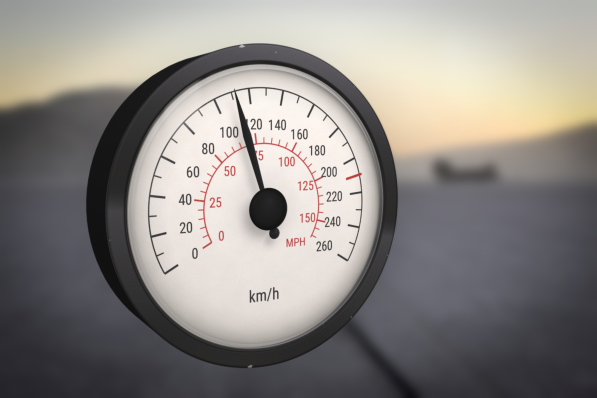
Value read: 110,km/h
